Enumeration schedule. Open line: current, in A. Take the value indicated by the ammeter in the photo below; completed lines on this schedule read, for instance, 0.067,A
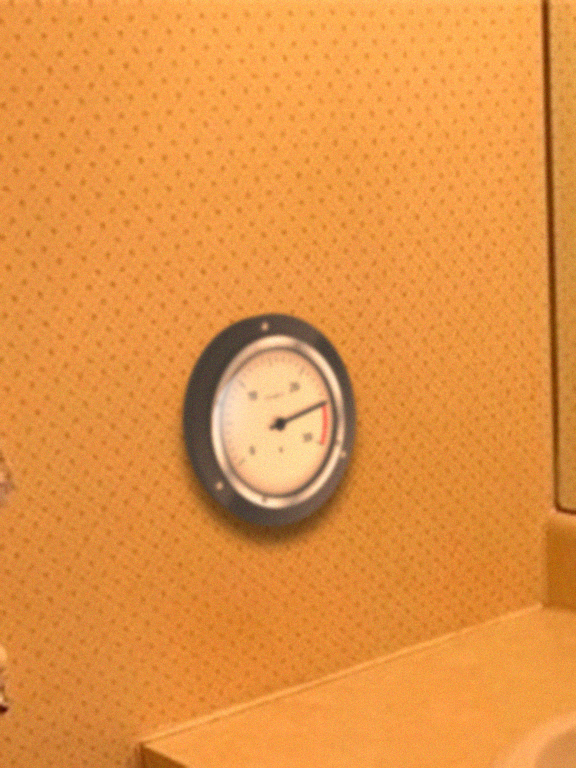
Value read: 25,A
